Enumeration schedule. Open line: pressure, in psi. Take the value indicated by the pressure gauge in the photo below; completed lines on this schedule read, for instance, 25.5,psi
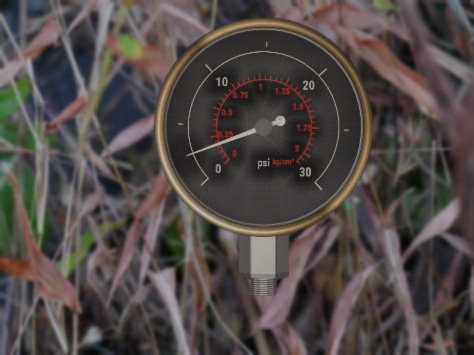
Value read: 2.5,psi
